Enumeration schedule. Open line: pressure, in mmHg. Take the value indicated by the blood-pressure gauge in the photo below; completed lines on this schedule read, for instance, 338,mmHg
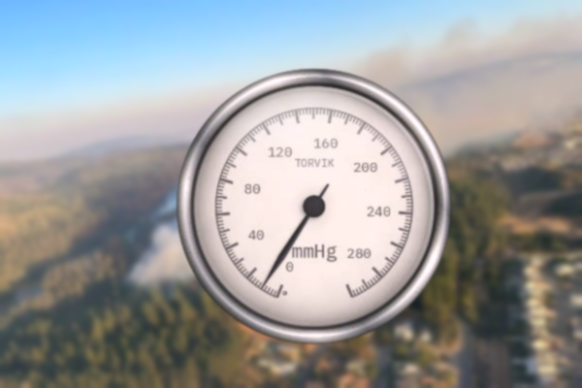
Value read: 10,mmHg
